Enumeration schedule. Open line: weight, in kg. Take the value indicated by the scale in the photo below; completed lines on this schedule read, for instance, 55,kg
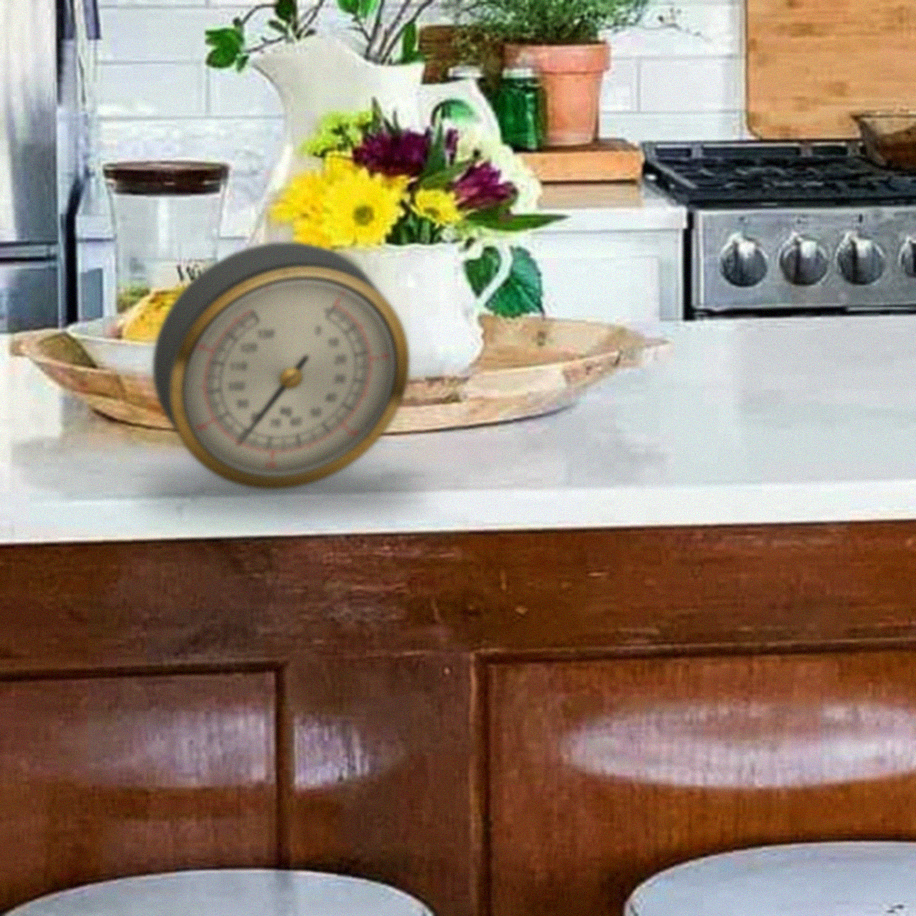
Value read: 80,kg
